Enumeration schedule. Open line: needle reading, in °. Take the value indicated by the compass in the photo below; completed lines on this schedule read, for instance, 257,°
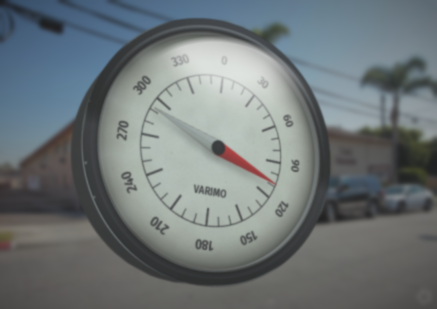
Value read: 110,°
